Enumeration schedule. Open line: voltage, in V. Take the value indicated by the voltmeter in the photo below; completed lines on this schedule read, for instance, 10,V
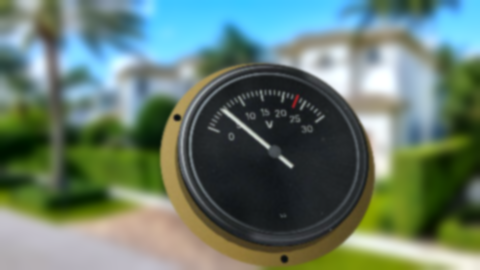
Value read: 5,V
